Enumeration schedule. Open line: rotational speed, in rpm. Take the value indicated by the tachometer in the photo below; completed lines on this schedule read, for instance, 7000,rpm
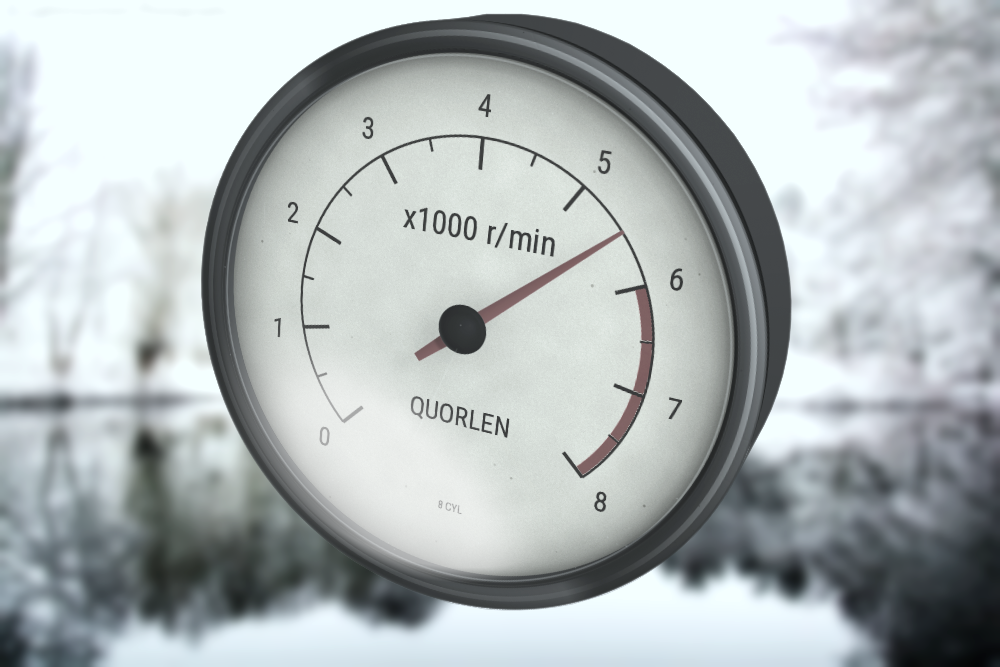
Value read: 5500,rpm
